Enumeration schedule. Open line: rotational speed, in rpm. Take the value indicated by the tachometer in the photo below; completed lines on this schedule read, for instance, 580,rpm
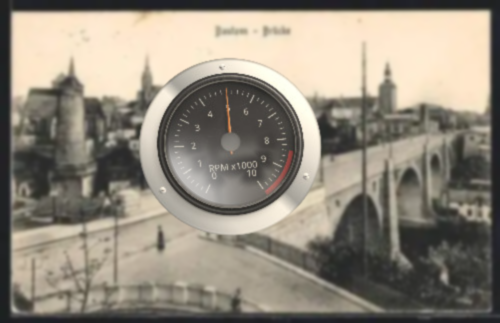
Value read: 5000,rpm
